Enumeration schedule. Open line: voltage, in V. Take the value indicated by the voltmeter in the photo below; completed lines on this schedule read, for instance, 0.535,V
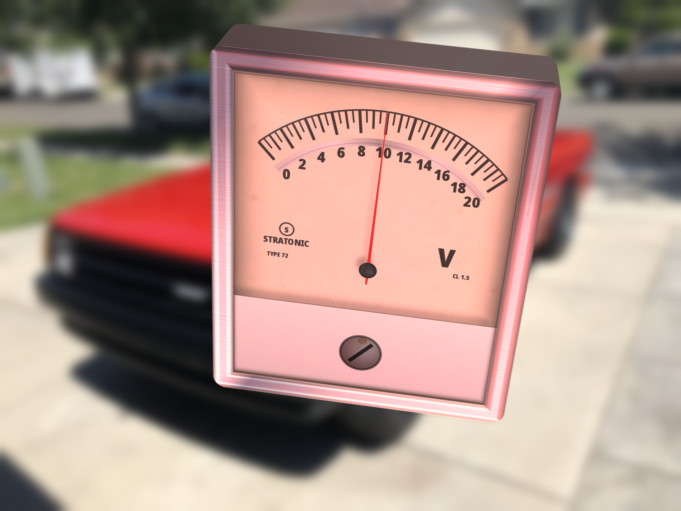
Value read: 10,V
